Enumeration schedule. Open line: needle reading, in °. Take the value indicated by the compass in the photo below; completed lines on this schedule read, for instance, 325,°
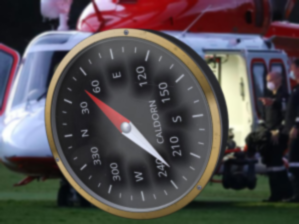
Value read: 50,°
